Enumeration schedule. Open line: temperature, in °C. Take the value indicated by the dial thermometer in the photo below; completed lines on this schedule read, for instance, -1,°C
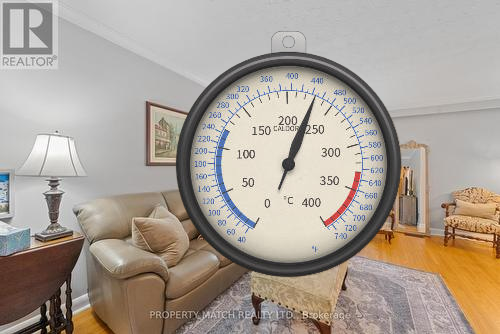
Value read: 230,°C
